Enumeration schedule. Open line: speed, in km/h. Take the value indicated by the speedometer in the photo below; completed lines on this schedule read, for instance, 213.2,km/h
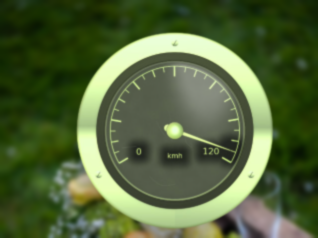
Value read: 115,km/h
